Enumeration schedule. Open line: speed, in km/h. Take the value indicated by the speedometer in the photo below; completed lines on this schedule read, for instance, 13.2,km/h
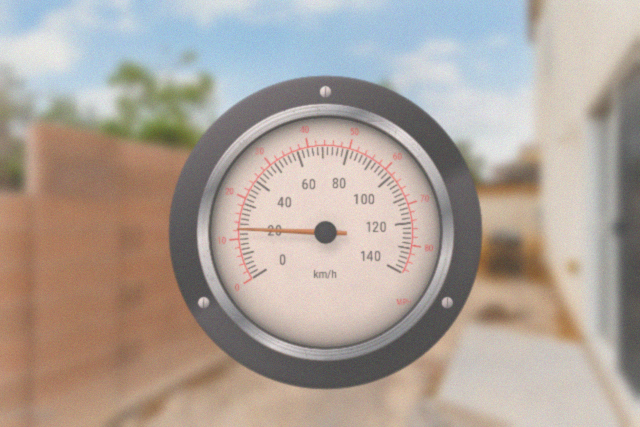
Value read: 20,km/h
